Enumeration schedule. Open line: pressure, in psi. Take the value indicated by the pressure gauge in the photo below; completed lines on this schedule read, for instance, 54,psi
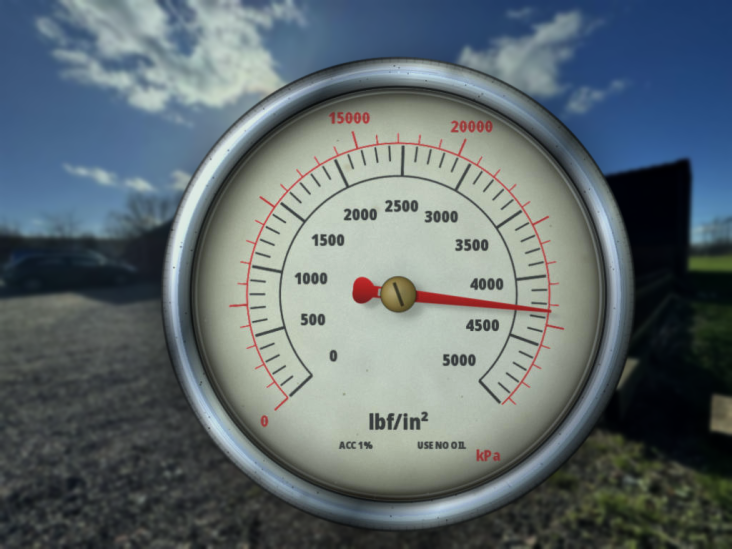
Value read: 4250,psi
